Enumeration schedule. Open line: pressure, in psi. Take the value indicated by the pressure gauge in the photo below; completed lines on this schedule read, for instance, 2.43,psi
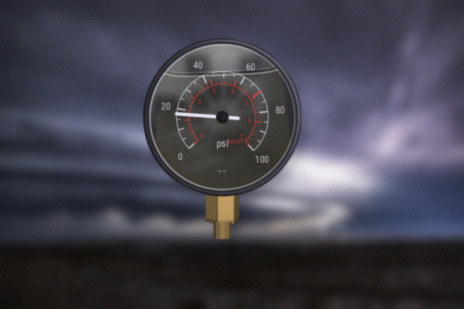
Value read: 17.5,psi
